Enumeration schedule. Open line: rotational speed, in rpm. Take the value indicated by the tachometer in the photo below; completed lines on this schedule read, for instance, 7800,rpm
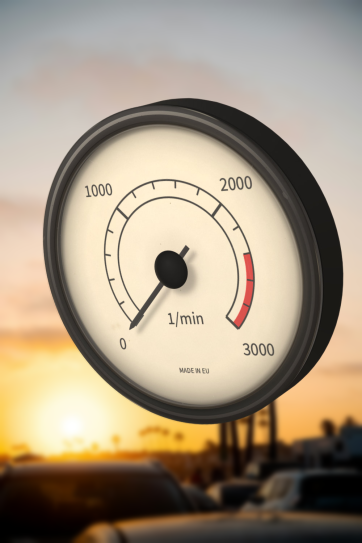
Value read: 0,rpm
